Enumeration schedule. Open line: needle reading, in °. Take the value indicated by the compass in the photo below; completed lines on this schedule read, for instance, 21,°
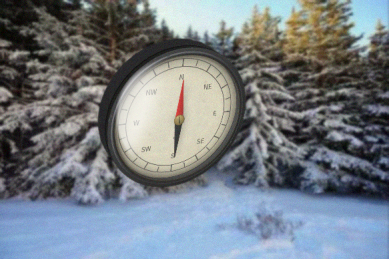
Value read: 0,°
